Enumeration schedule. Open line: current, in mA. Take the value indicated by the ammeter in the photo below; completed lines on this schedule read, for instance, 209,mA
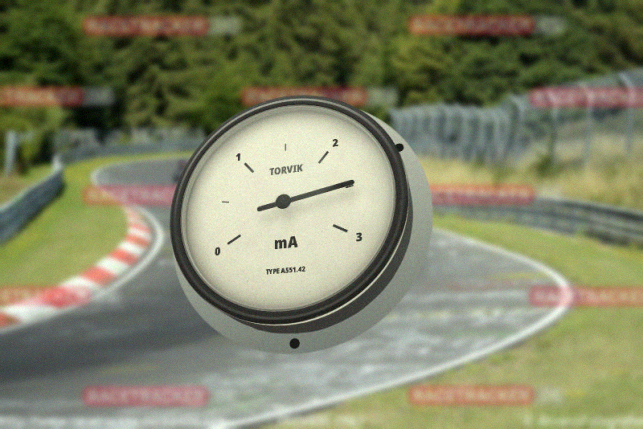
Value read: 2.5,mA
